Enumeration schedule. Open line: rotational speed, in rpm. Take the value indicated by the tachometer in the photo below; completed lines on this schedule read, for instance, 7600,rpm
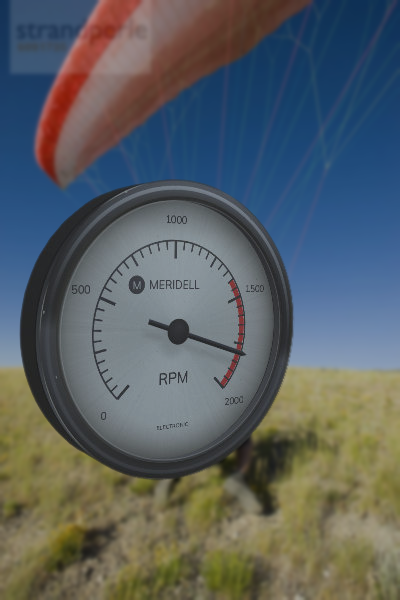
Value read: 1800,rpm
